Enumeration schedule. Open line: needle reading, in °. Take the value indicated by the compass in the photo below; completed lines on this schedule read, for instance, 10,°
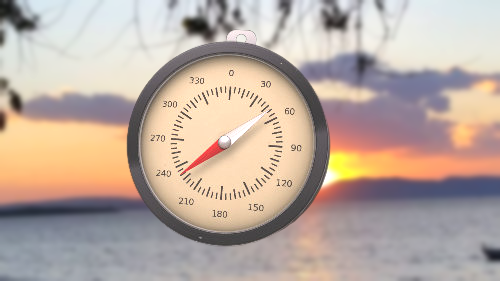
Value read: 230,°
